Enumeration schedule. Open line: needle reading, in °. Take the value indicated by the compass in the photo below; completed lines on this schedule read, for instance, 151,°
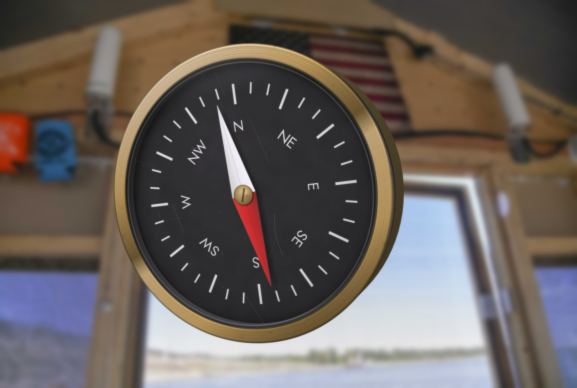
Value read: 170,°
